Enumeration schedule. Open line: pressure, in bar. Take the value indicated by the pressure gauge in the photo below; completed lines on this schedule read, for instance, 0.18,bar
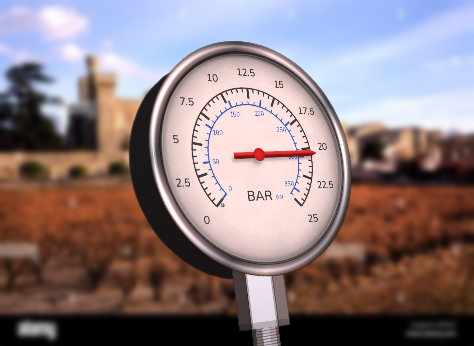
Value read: 20.5,bar
